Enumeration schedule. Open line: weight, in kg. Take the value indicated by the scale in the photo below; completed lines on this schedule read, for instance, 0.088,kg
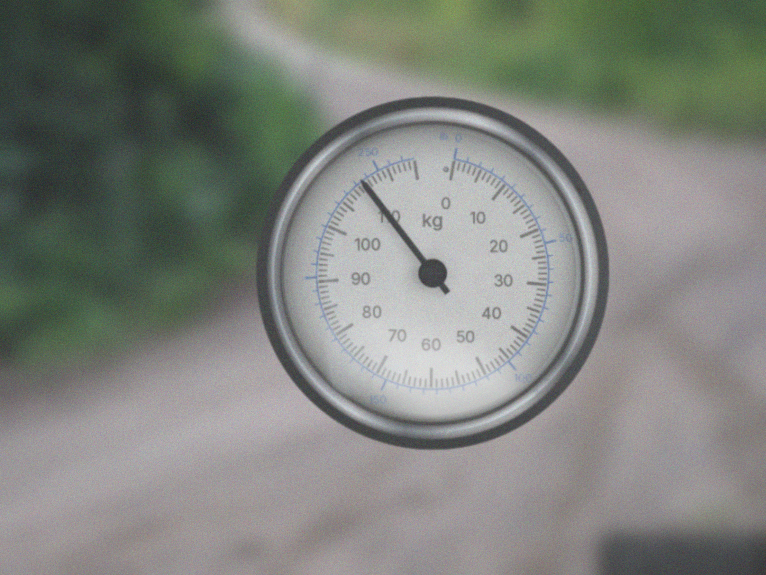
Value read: 110,kg
